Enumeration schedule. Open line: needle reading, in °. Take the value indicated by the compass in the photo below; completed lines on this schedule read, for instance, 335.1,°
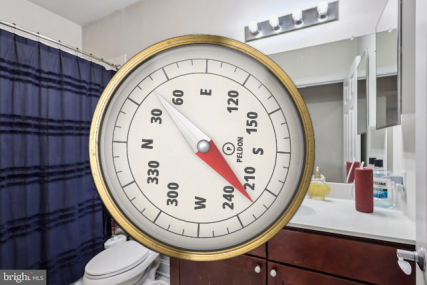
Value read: 225,°
